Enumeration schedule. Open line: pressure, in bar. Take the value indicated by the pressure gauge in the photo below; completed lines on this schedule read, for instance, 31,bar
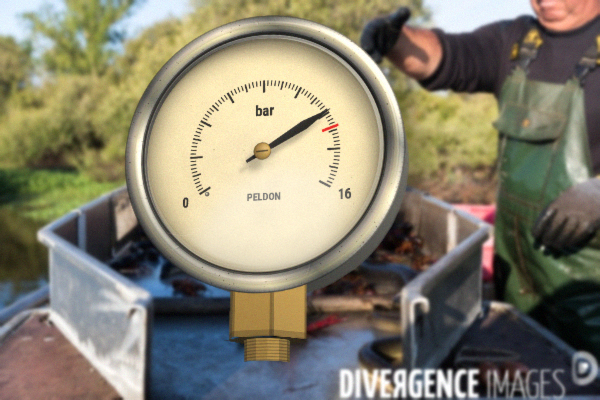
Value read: 12,bar
